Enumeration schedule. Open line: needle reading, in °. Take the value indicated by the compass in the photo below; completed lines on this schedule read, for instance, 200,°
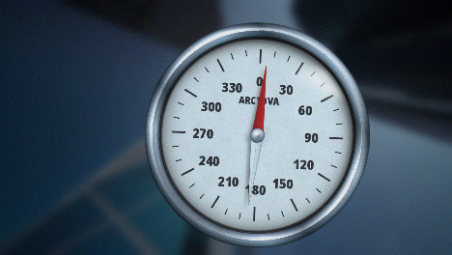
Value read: 5,°
